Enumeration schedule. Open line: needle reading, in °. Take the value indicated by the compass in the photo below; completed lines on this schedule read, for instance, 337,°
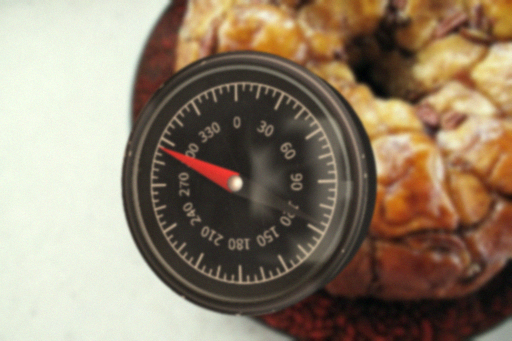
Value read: 295,°
